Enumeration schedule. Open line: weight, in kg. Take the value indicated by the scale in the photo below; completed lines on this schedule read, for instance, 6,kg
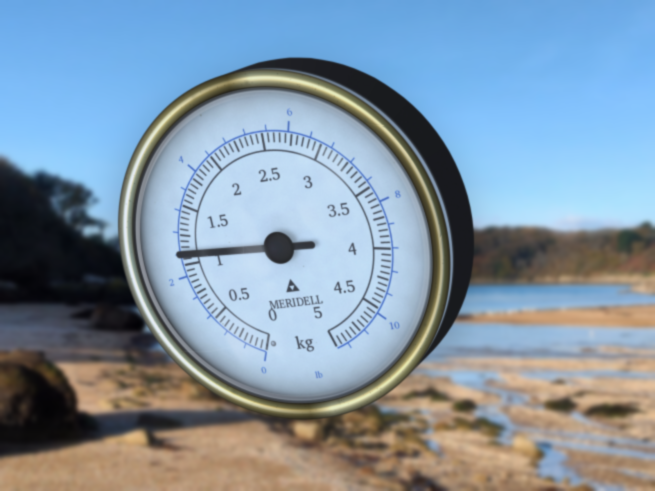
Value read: 1.1,kg
